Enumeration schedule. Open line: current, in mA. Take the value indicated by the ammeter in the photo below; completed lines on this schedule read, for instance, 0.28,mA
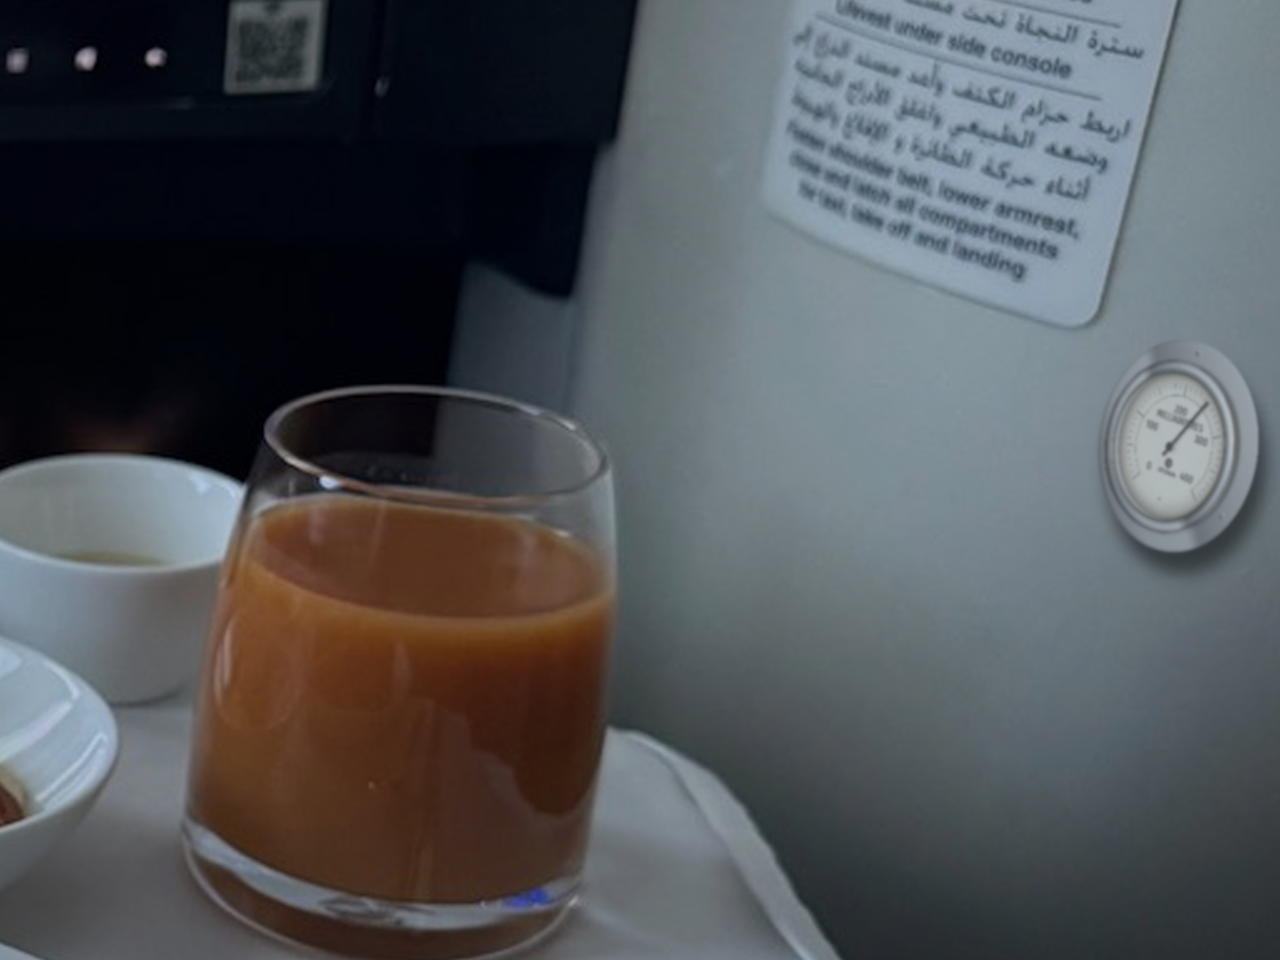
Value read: 250,mA
